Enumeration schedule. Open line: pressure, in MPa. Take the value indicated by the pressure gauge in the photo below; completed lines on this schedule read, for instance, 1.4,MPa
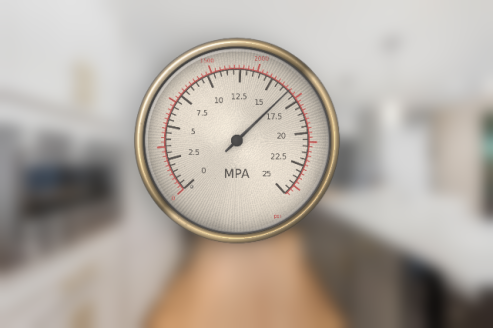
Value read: 16.5,MPa
